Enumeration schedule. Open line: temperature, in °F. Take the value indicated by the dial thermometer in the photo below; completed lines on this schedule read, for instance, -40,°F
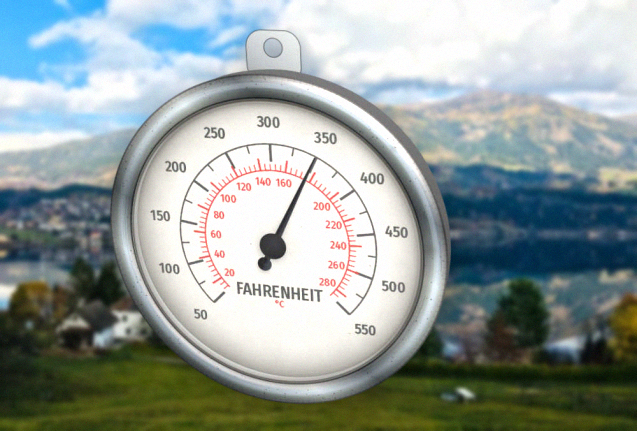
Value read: 350,°F
